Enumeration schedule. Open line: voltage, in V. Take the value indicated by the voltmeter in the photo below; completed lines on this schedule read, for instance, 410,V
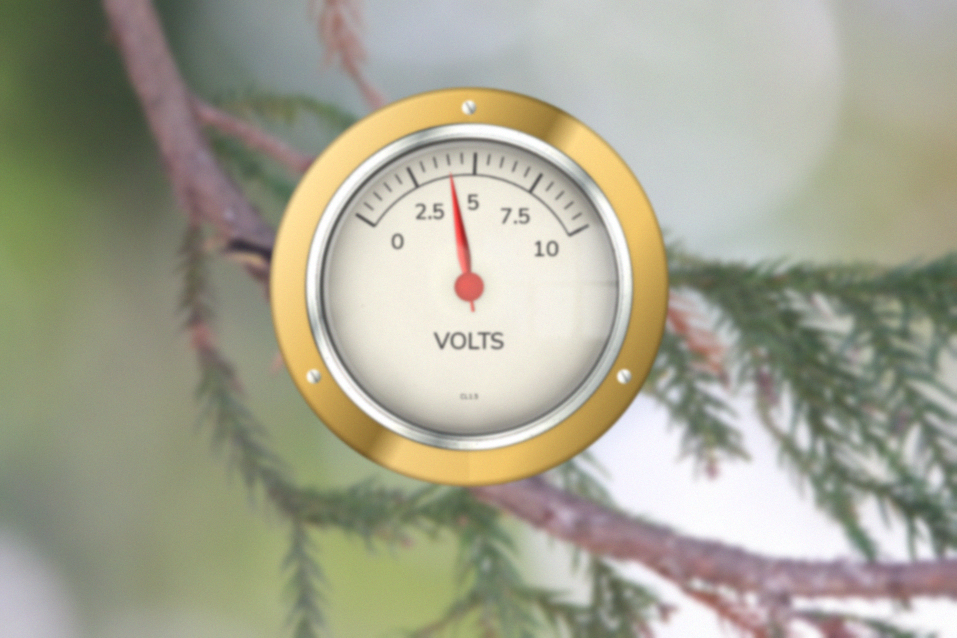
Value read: 4,V
